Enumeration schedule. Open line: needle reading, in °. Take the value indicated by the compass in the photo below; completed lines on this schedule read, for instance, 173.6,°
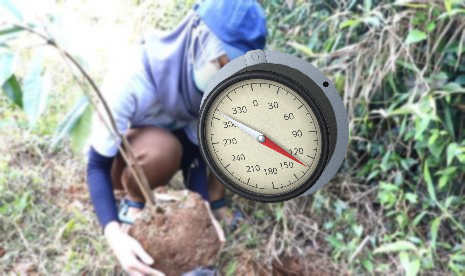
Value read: 130,°
